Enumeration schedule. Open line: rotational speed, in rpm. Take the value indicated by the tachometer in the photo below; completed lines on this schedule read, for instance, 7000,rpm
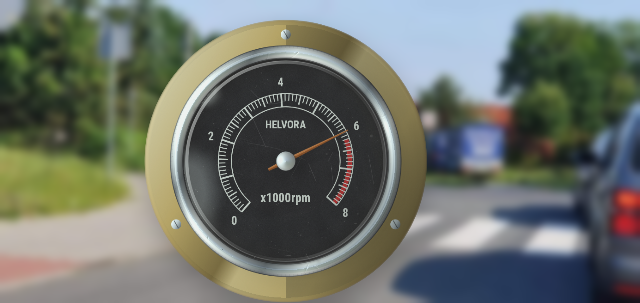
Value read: 6000,rpm
